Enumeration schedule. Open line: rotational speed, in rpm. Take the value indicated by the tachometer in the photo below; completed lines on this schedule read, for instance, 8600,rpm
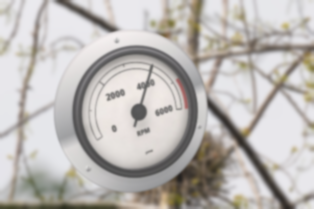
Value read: 4000,rpm
